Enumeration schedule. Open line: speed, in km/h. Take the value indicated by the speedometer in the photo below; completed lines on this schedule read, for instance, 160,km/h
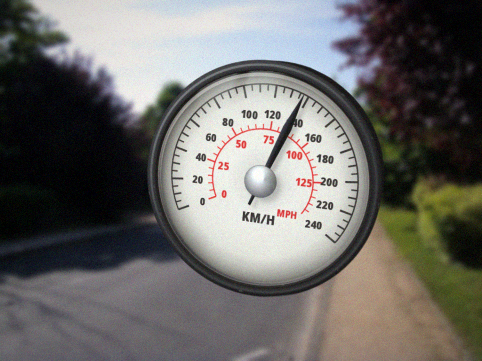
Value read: 137.5,km/h
